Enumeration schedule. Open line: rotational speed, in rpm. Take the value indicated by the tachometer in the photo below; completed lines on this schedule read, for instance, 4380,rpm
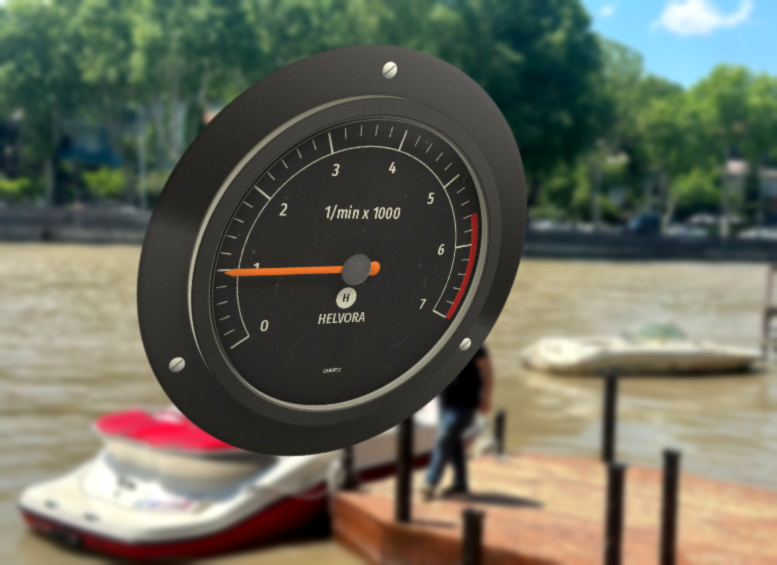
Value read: 1000,rpm
